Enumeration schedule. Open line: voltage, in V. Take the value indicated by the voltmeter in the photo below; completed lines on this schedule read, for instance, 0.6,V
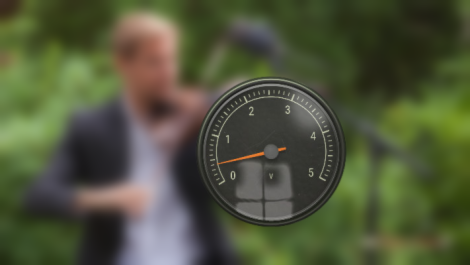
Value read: 0.4,V
